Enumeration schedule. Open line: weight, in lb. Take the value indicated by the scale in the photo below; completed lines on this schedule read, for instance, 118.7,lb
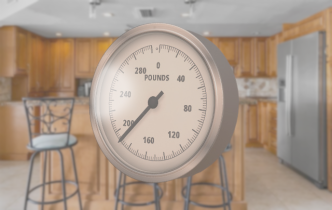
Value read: 190,lb
